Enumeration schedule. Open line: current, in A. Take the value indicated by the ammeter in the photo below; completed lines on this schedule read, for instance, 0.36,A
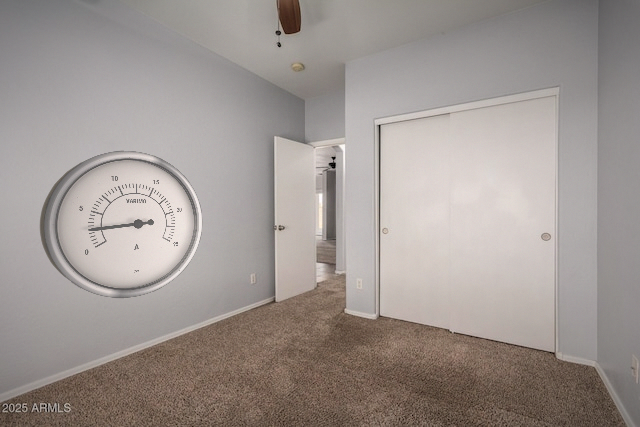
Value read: 2.5,A
